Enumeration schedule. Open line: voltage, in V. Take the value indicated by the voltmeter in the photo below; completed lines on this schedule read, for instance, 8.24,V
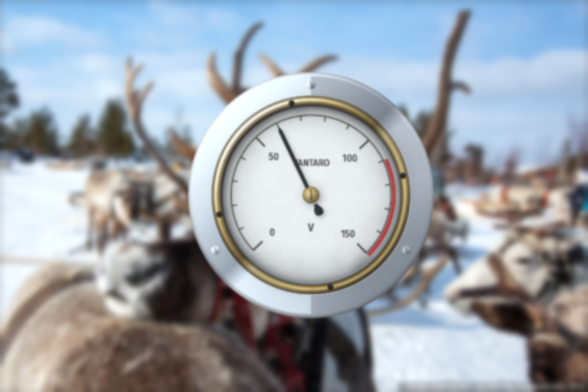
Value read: 60,V
